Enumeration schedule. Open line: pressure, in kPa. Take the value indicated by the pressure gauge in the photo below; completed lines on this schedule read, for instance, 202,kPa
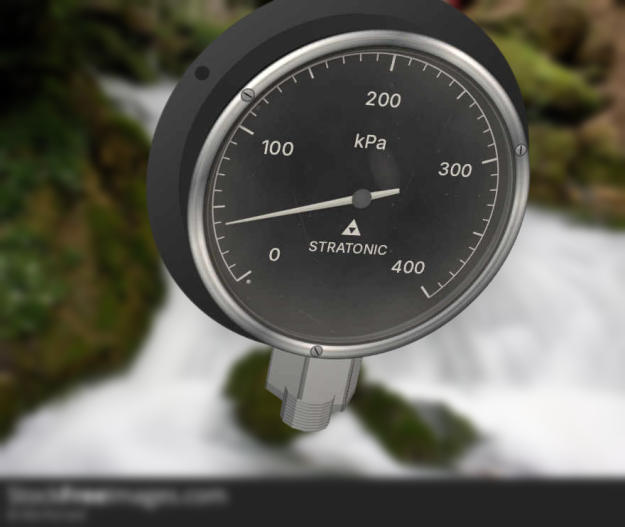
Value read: 40,kPa
